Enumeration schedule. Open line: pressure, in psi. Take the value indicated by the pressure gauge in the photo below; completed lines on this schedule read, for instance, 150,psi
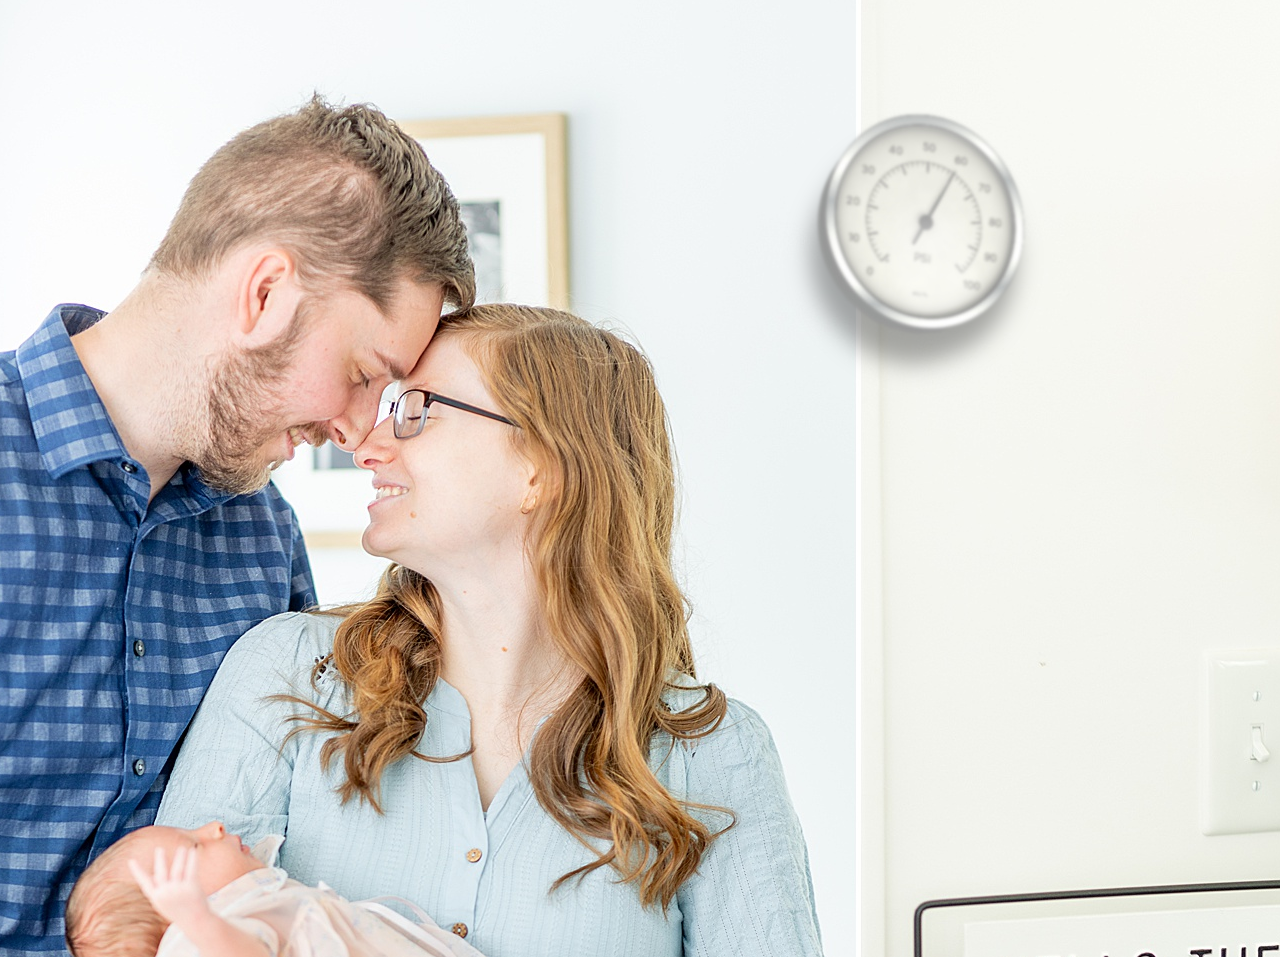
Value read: 60,psi
